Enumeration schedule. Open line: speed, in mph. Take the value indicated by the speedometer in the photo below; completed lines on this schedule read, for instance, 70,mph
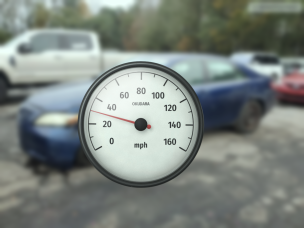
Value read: 30,mph
